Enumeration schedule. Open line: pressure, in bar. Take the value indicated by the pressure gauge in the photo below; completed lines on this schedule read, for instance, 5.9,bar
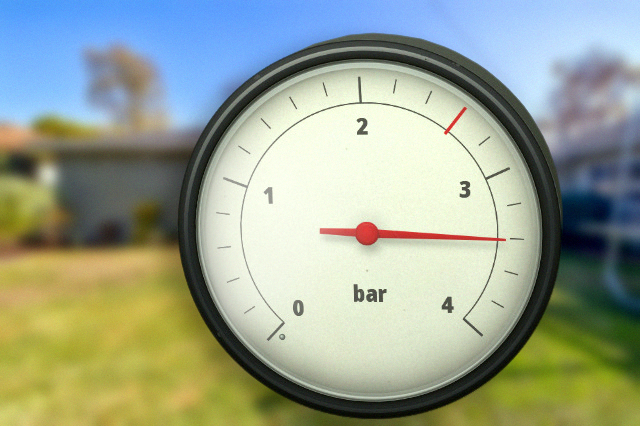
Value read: 3.4,bar
